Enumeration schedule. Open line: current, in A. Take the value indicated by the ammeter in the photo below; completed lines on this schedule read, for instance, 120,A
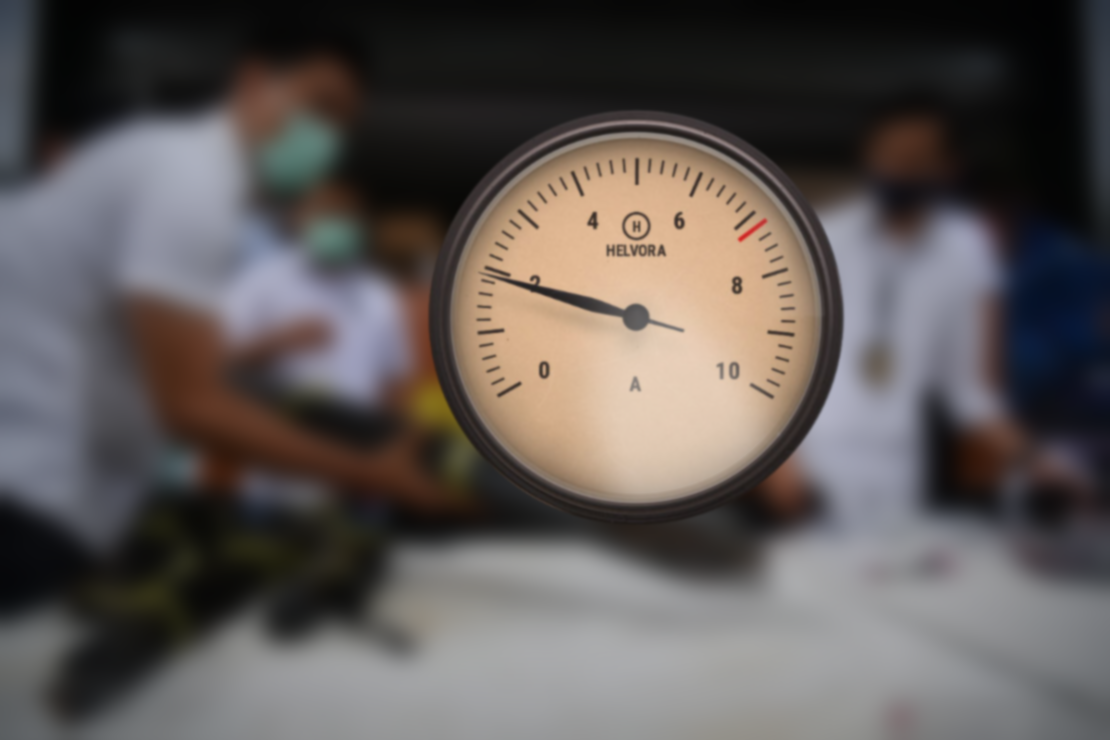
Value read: 1.9,A
